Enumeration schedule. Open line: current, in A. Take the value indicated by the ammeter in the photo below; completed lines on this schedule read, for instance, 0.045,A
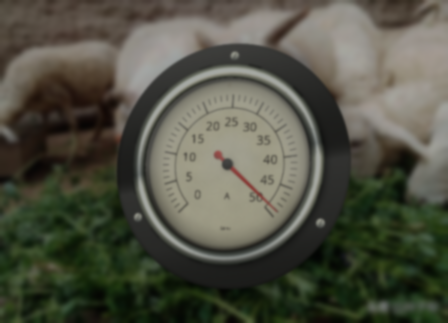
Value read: 49,A
